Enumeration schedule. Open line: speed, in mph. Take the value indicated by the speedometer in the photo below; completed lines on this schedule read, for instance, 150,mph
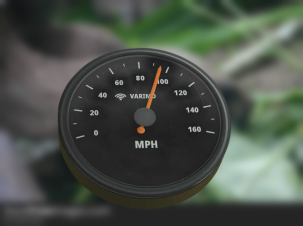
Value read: 95,mph
